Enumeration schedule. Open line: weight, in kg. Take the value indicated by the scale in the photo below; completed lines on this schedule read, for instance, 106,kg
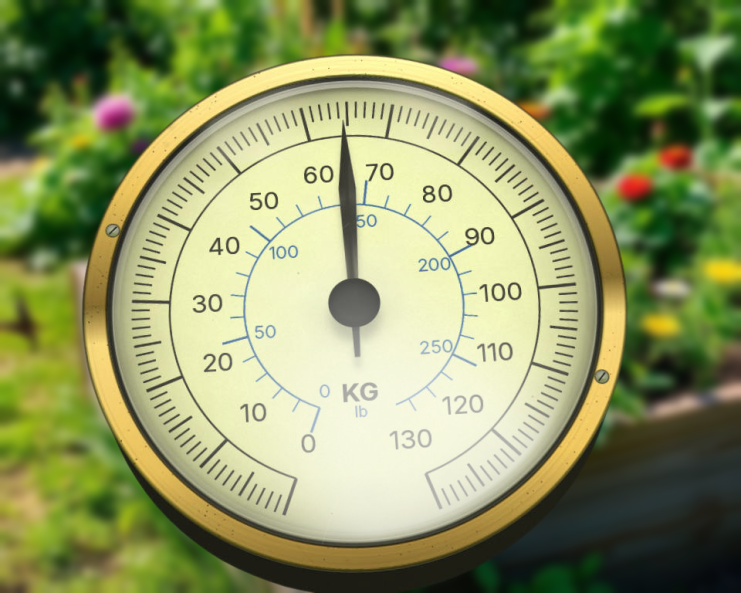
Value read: 64.5,kg
